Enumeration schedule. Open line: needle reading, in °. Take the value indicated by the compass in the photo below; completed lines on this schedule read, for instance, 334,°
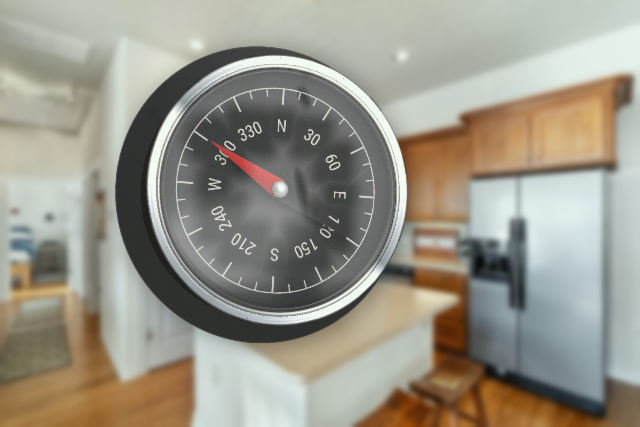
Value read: 300,°
